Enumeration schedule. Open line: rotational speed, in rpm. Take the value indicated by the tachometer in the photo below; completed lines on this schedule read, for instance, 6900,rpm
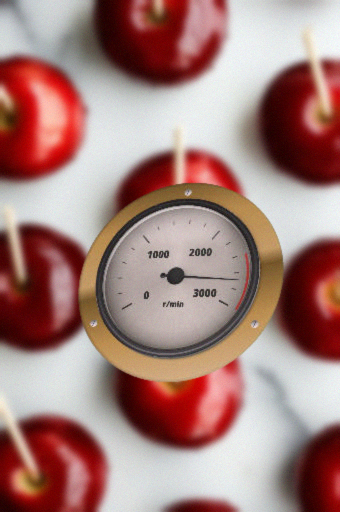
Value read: 2700,rpm
